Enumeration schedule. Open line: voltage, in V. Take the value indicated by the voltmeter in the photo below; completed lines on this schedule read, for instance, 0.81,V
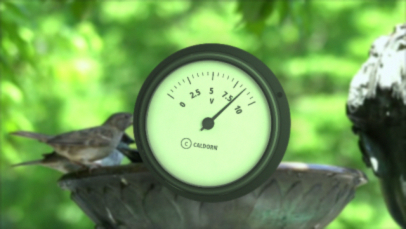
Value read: 8.5,V
